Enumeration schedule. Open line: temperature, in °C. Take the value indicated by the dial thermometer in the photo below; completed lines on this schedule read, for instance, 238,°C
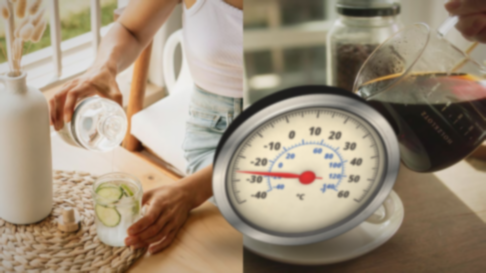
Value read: -25,°C
